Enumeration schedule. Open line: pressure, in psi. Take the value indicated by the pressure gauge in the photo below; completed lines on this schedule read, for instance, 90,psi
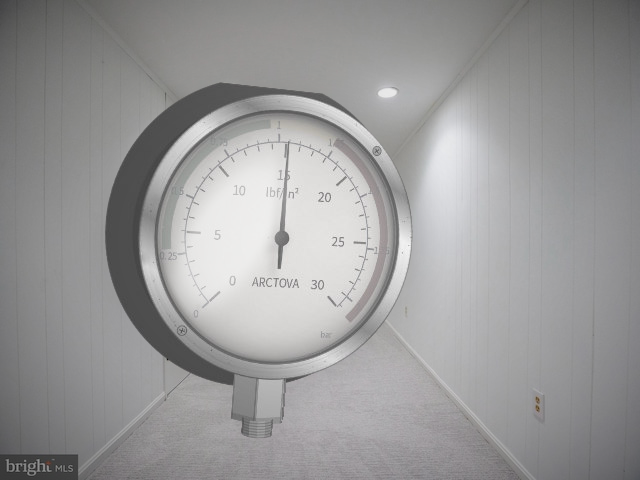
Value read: 15,psi
